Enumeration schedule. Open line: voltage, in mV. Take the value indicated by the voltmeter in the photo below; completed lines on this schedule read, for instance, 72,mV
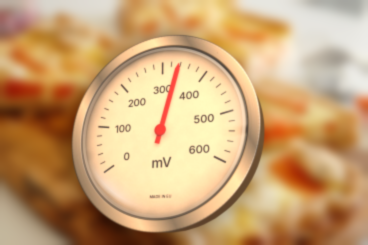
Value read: 340,mV
